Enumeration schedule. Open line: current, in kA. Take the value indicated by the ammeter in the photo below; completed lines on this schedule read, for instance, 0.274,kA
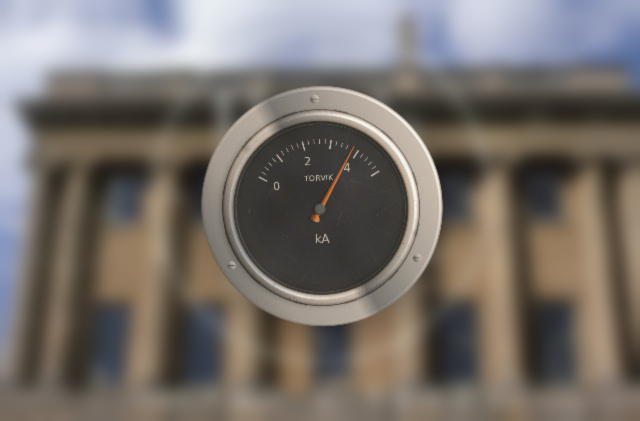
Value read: 3.8,kA
